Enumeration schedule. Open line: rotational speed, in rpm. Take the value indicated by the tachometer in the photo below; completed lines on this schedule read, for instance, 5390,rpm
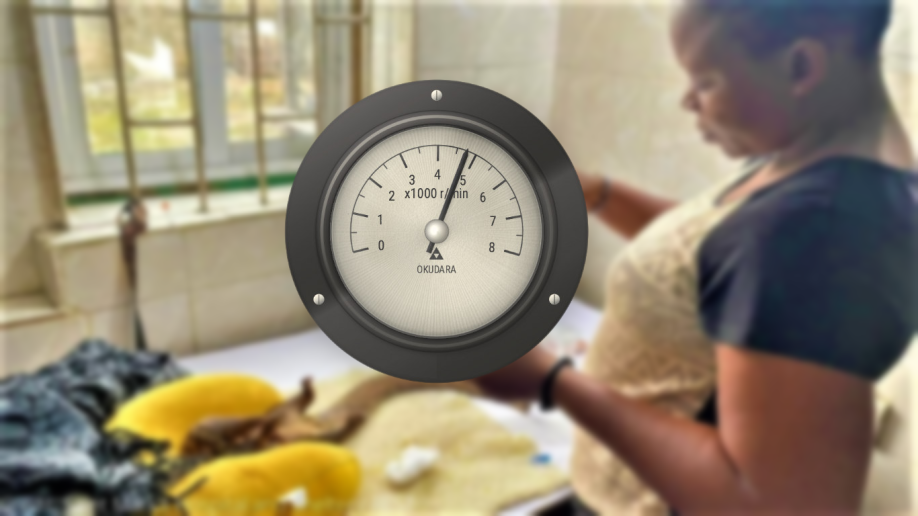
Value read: 4750,rpm
